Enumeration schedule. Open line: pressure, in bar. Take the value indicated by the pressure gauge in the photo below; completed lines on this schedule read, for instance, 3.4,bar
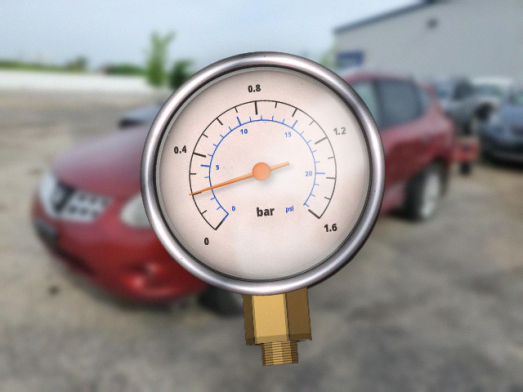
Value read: 0.2,bar
